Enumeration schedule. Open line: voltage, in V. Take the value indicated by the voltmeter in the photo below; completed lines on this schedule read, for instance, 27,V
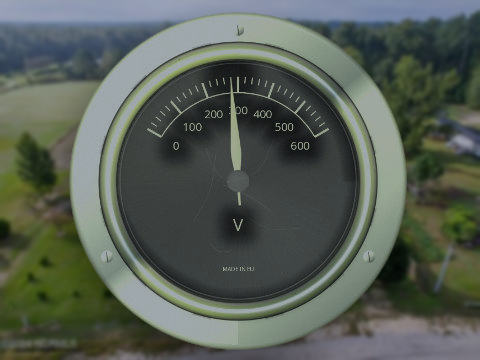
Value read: 280,V
